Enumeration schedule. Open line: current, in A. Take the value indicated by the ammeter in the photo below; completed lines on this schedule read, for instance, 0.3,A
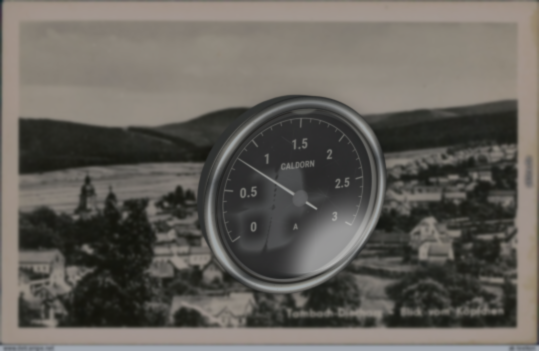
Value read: 0.8,A
